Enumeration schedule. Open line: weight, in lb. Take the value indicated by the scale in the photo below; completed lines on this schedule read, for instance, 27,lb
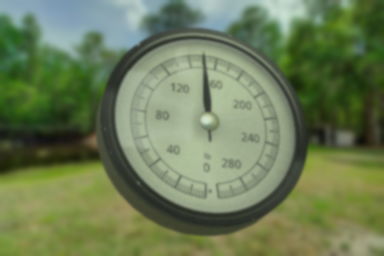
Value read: 150,lb
